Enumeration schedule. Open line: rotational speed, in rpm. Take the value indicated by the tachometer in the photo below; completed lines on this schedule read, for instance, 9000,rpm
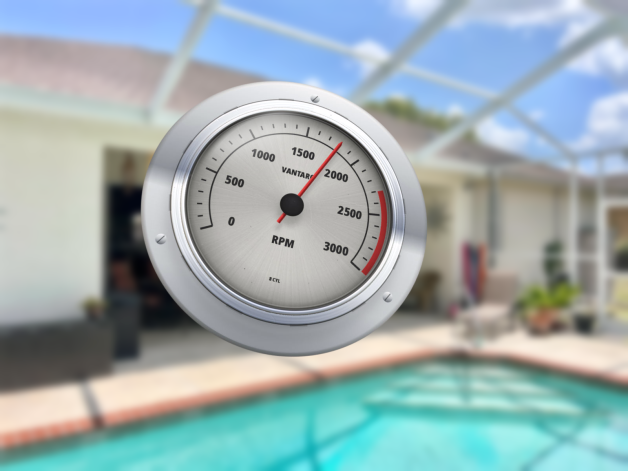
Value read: 1800,rpm
